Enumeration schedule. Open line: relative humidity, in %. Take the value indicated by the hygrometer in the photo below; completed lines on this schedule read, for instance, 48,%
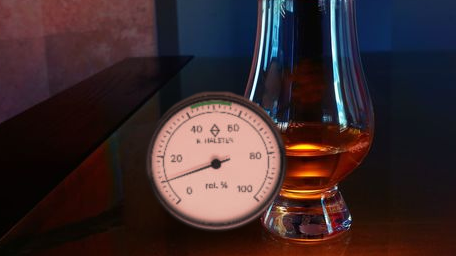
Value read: 10,%
